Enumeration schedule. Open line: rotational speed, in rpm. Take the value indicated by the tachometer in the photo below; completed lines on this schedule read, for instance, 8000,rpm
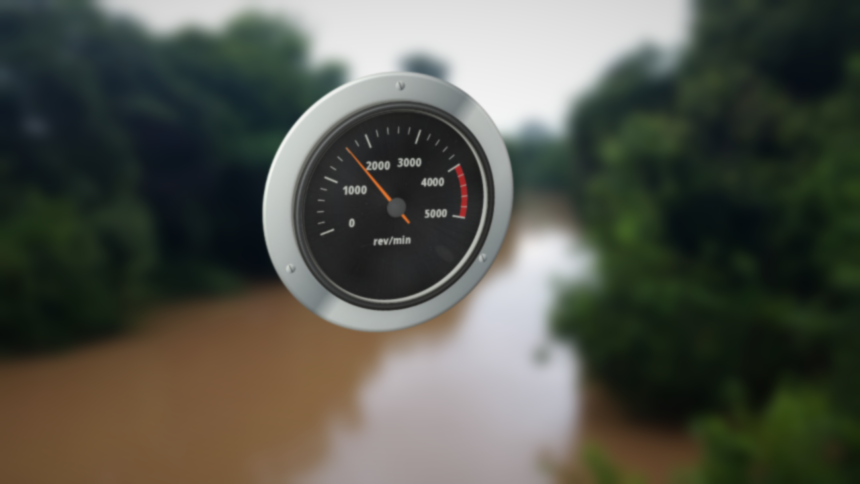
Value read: 1600,rpm
